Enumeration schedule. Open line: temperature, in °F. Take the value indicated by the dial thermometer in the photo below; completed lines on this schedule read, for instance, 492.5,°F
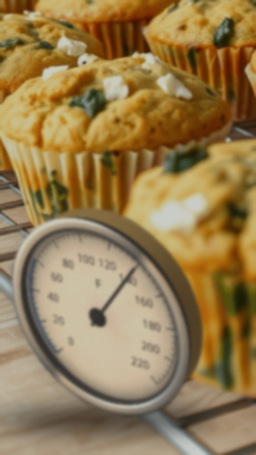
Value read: 140,°F
